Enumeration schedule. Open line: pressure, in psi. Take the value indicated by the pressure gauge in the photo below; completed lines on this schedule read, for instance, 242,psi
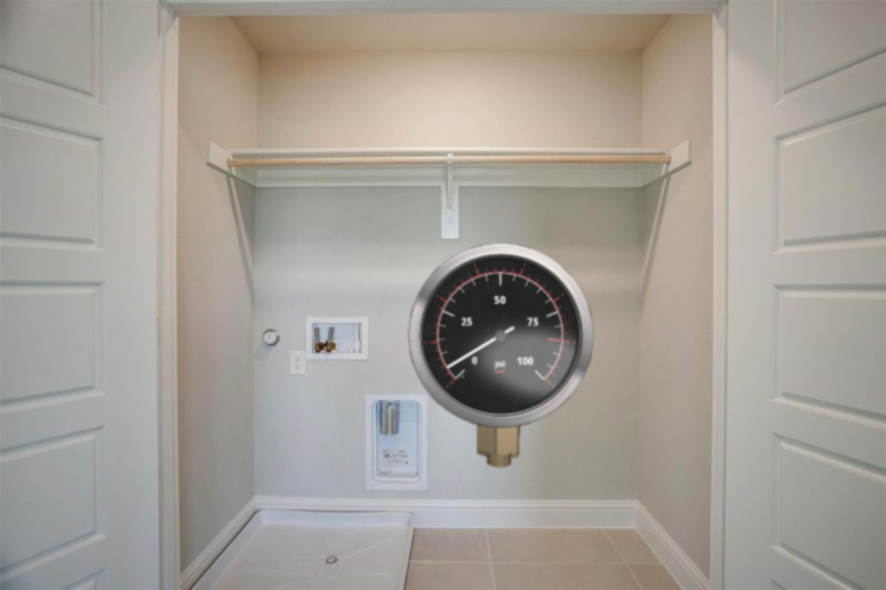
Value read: 5,psi
